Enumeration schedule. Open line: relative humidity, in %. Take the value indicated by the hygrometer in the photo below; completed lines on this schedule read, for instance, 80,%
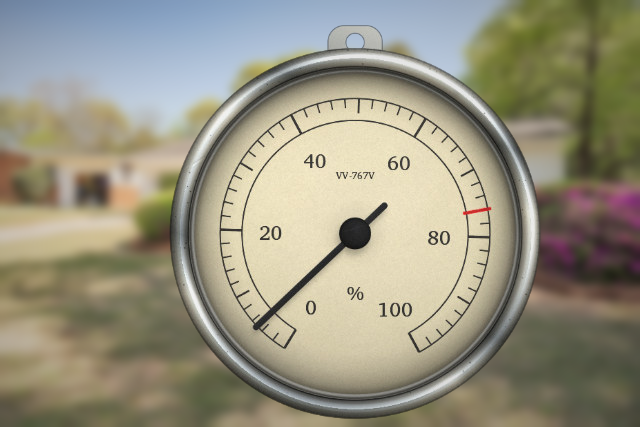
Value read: 5,%
